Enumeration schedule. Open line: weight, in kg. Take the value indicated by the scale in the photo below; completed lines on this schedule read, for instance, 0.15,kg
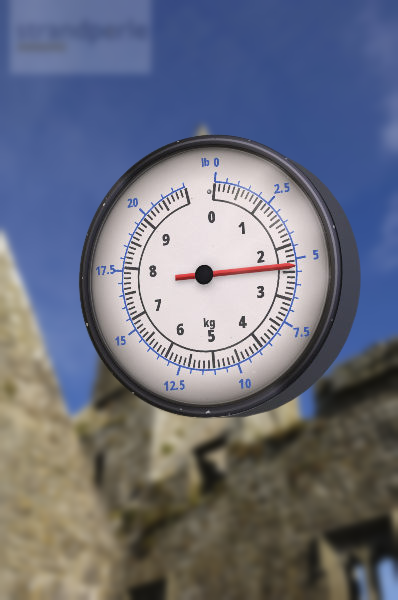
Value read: 2.4,kg
